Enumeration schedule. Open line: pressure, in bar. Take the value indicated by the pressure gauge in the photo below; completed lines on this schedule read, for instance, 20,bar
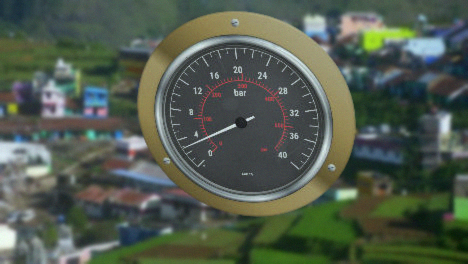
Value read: 3,bar
